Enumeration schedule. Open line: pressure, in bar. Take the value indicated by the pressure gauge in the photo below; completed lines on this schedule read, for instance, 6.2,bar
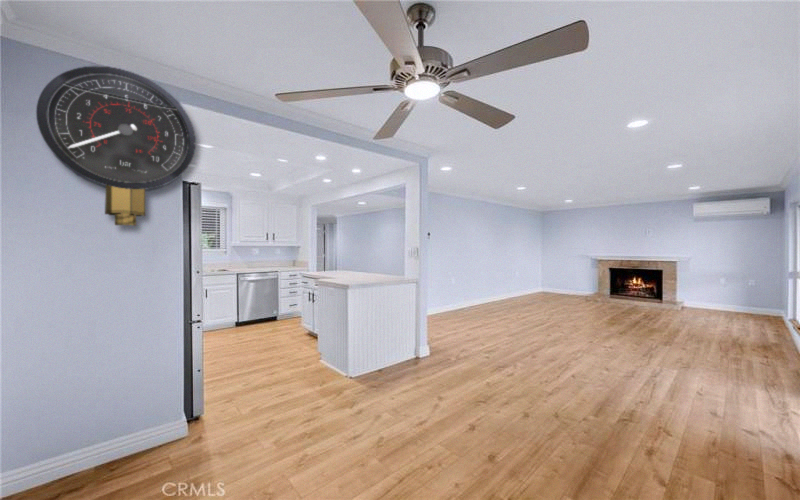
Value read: 0.4,bar
